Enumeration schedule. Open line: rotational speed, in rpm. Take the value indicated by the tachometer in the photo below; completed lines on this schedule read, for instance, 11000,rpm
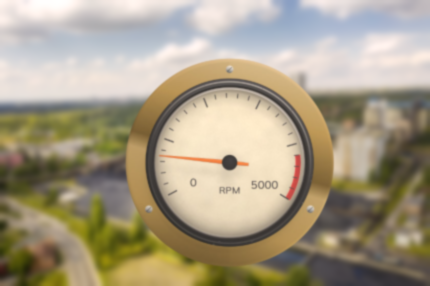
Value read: 700,rpm
